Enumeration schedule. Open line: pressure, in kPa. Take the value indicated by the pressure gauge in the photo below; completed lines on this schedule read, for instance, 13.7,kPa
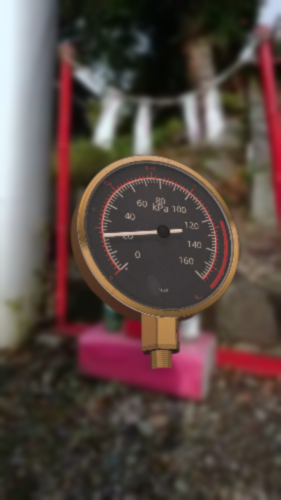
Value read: 20,kPa
